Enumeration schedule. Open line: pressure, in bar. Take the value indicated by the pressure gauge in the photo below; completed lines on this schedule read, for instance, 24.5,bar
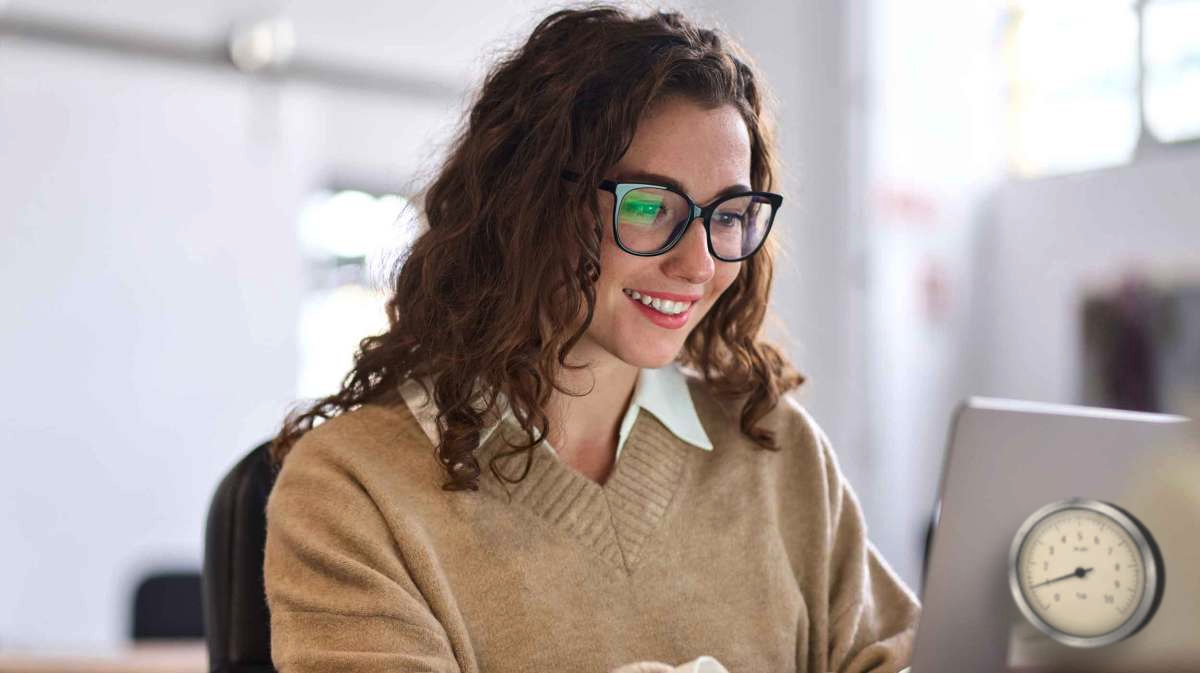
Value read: 1,bar
